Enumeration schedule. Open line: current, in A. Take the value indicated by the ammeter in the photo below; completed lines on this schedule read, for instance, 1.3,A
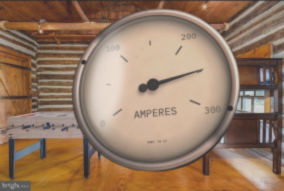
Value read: 250,A
